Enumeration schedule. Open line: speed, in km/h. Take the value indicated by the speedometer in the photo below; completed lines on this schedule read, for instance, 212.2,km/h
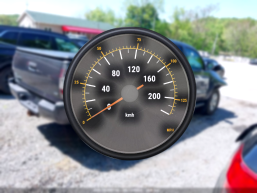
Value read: 0,km/h
